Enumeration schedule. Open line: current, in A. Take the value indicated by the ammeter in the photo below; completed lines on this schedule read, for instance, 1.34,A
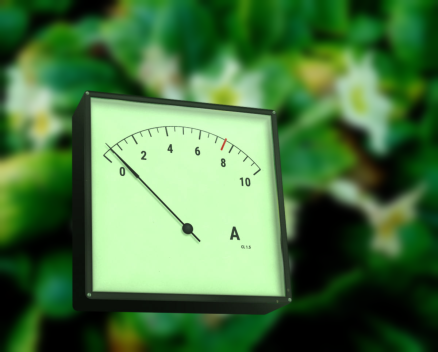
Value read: 0.5,A
